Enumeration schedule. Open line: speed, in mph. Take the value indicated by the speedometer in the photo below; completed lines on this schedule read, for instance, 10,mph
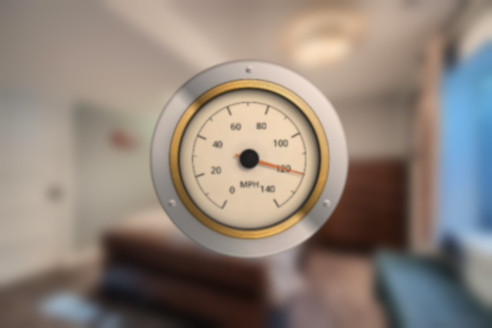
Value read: 120,mph
